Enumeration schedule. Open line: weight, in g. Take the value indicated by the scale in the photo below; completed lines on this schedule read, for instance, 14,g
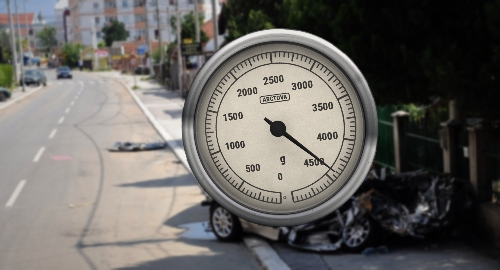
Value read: 4400,g
